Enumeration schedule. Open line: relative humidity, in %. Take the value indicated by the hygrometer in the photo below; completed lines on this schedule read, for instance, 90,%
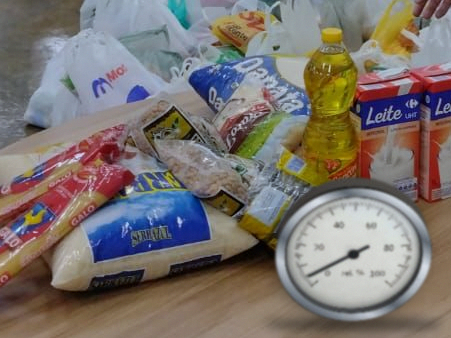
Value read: 5,%
